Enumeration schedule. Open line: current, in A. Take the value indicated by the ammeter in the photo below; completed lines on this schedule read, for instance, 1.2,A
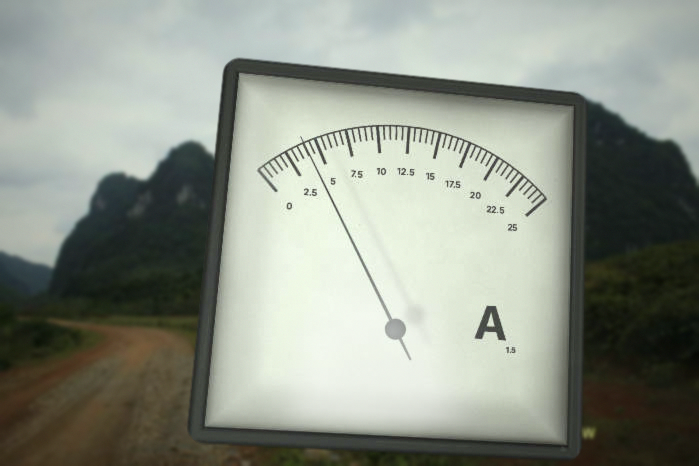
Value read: 4,A
